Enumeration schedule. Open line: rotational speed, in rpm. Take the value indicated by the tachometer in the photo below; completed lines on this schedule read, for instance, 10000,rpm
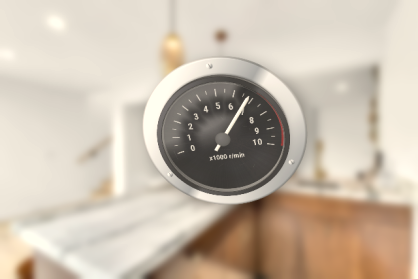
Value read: 6750,rpm
